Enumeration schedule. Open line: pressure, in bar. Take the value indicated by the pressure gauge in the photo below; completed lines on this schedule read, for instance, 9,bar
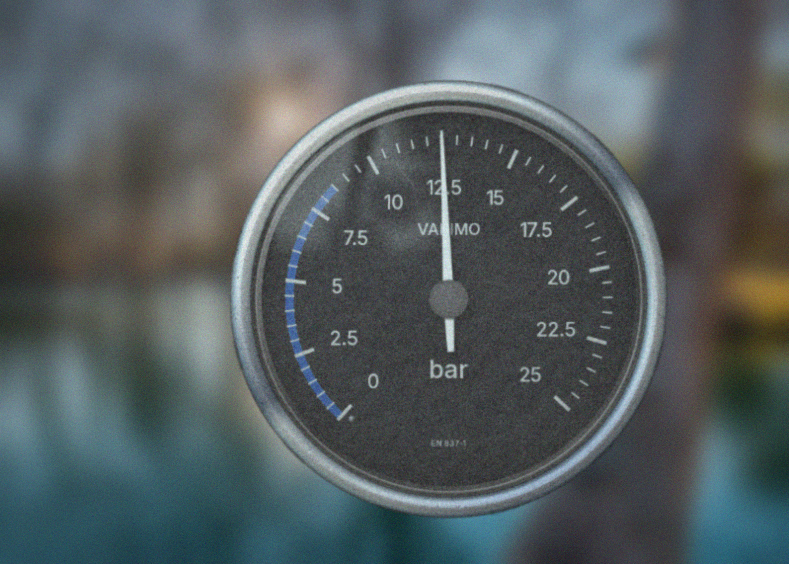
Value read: 12.5,bar
